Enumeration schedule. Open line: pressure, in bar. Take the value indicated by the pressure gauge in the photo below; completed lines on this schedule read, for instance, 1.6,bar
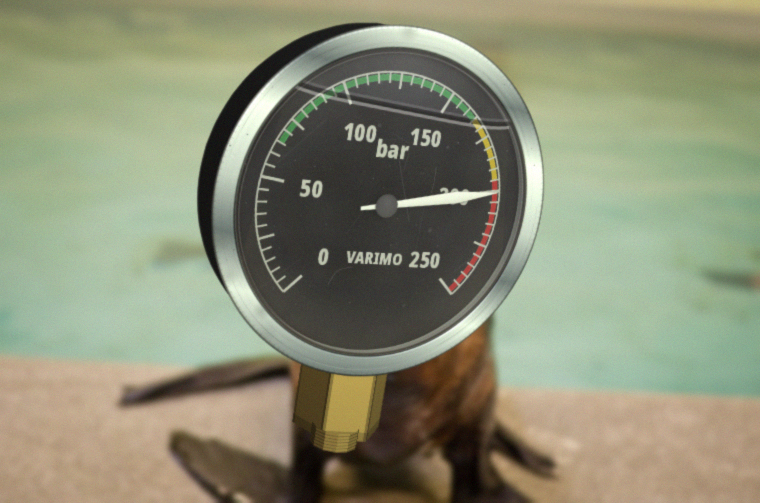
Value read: 200,bar
